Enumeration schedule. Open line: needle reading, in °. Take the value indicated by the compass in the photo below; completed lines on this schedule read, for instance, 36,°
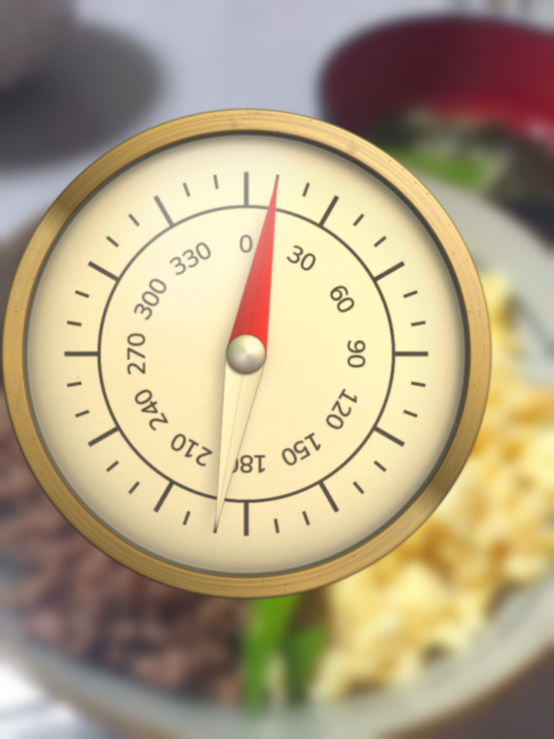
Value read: 10,°
